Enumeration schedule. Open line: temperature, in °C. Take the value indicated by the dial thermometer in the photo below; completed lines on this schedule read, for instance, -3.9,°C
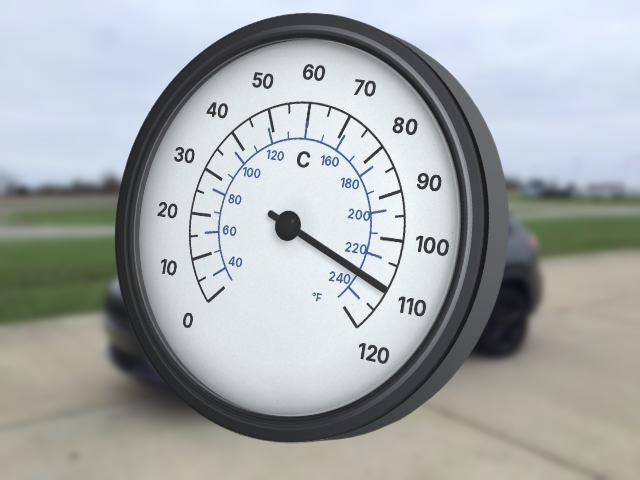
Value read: 110,°C
